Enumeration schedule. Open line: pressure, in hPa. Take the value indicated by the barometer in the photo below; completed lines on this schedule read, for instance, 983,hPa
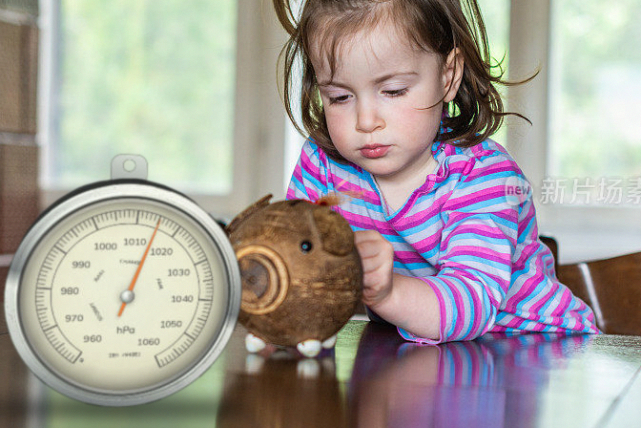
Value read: 1015,hPa
